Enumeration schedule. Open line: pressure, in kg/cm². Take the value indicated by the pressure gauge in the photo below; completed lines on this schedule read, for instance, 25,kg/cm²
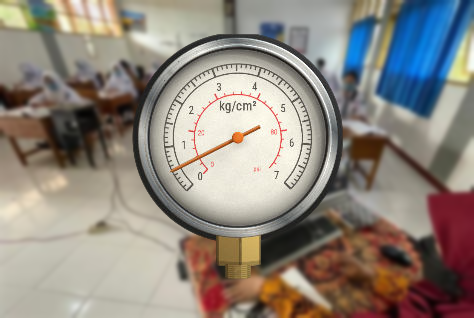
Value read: 0.5,kg/cm²
